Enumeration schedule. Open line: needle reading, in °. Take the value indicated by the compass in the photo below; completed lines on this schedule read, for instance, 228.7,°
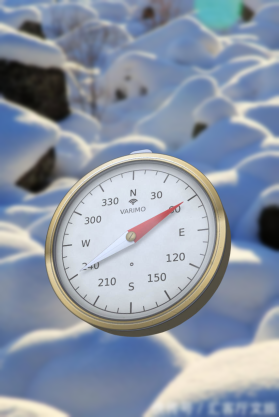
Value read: 60,°
